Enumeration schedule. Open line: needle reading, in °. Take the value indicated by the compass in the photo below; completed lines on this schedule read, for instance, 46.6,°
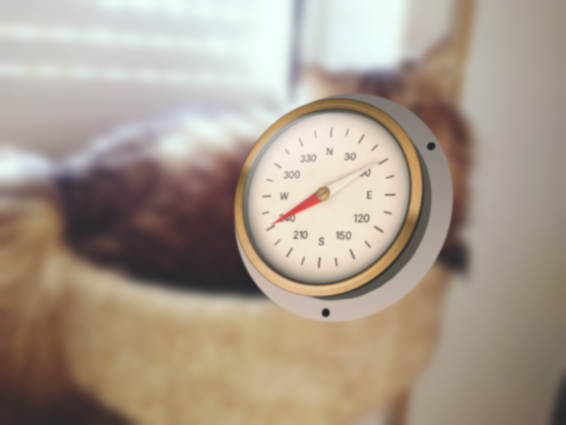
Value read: 240,°
